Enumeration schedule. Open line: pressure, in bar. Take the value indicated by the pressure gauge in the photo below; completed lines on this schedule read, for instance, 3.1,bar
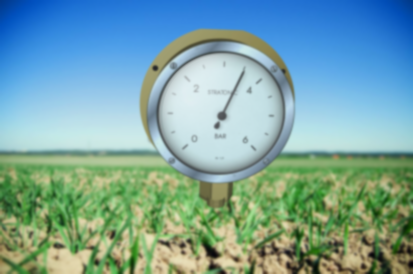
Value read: 3.5,bar
